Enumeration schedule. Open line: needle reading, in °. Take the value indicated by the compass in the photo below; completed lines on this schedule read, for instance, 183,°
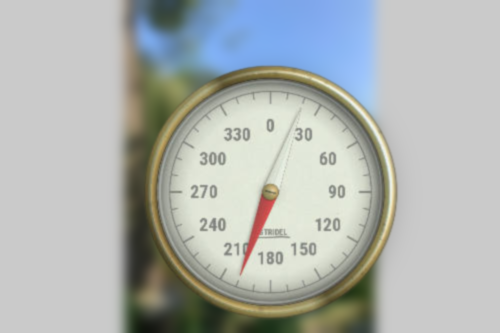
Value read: 200,°
